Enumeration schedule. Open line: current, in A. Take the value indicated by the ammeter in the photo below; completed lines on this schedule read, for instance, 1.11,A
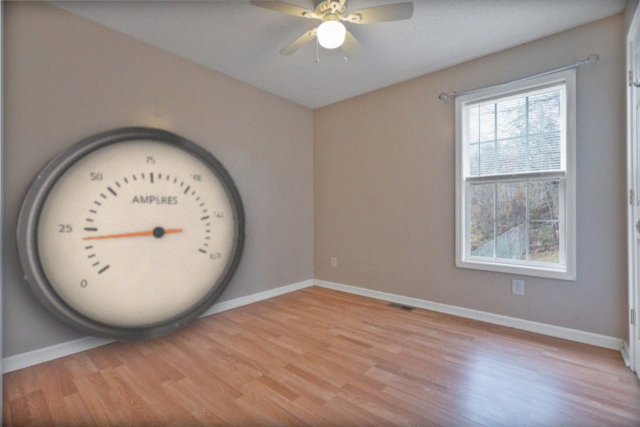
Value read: 20,A
